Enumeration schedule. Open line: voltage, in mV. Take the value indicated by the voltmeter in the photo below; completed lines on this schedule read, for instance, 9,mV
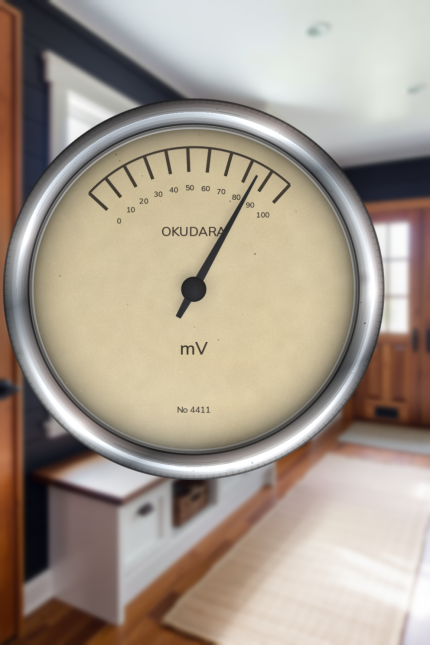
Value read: 85,mV
